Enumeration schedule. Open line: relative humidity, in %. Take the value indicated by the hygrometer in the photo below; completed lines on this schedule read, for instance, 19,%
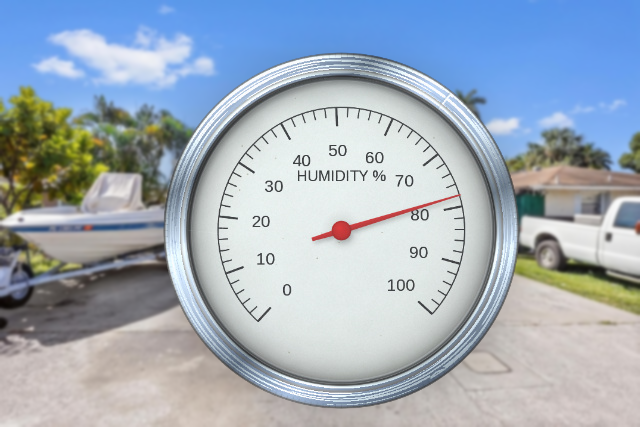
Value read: 78,%
